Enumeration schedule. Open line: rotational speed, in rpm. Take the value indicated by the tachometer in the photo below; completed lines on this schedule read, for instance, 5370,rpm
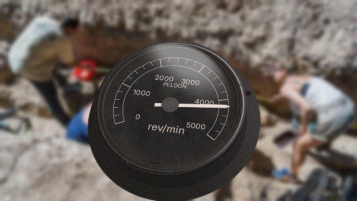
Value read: 4200,rpm
